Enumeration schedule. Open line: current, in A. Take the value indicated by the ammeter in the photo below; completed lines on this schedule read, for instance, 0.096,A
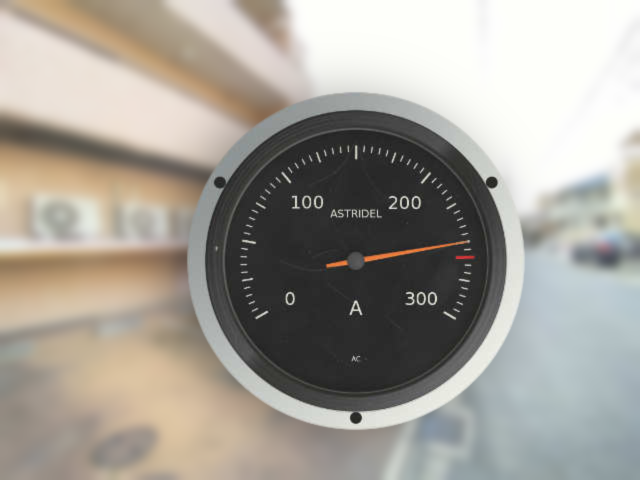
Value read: 250,A
